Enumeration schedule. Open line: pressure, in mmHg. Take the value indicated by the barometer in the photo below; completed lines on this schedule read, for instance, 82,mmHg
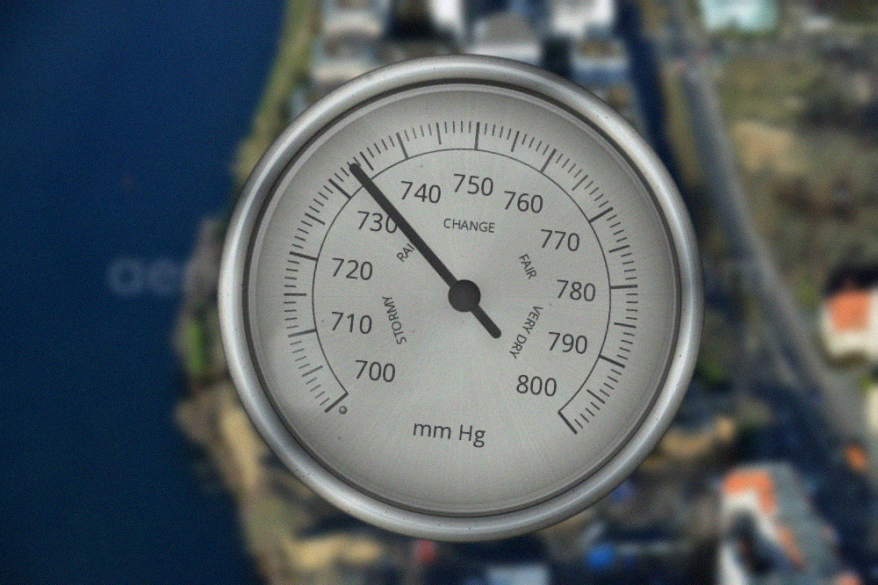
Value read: 733,mmHg
